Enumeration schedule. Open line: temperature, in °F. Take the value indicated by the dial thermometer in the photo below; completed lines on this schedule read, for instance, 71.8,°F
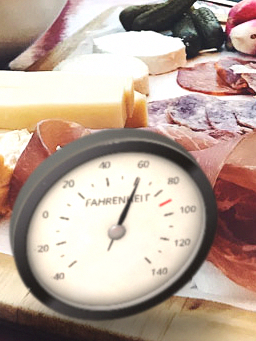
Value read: 60,°F
